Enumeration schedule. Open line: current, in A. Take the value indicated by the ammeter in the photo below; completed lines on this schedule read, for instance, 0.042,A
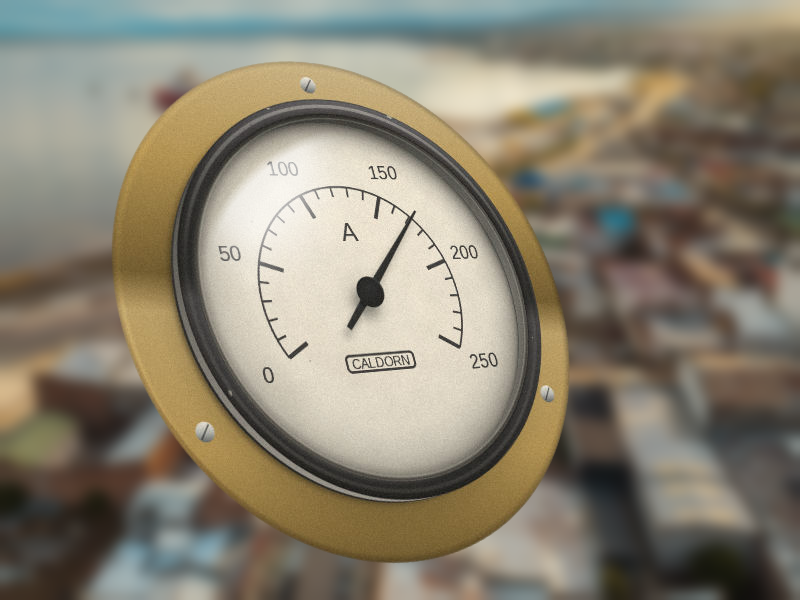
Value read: 170,A
